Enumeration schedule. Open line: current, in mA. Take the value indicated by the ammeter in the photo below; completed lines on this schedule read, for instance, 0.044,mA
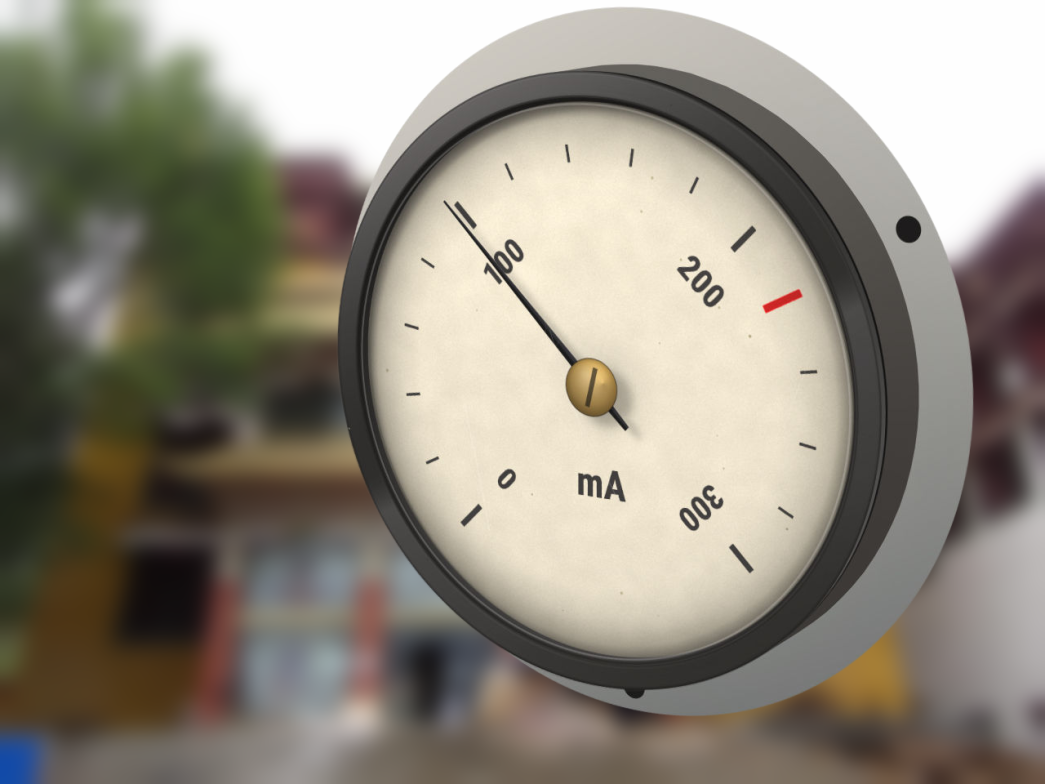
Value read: 100,mA
